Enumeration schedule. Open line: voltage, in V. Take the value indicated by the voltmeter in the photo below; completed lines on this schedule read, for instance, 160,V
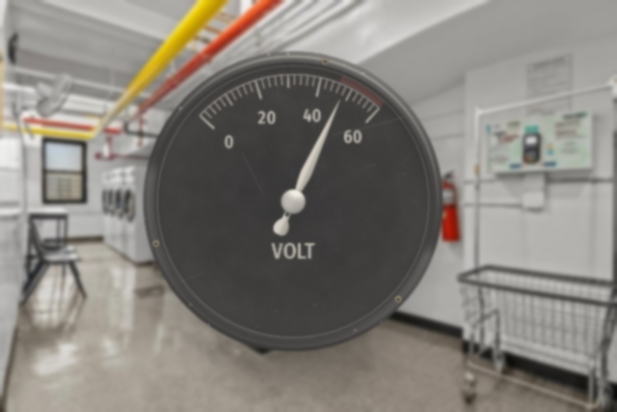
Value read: 48,V
